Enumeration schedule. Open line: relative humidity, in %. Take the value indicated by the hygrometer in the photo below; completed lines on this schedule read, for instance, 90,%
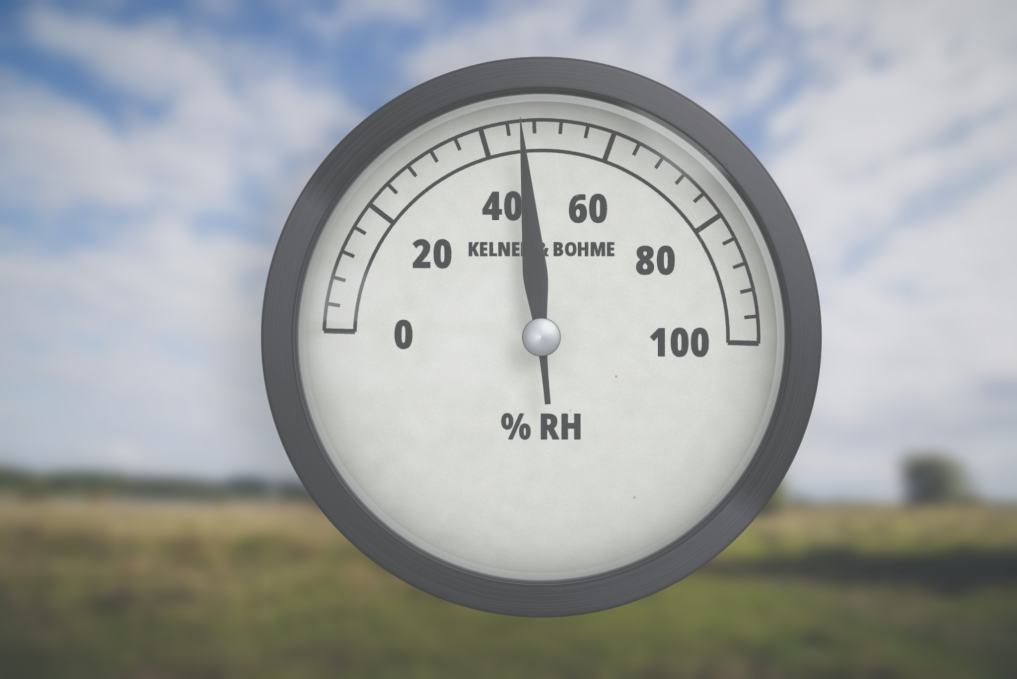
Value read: 46,%
